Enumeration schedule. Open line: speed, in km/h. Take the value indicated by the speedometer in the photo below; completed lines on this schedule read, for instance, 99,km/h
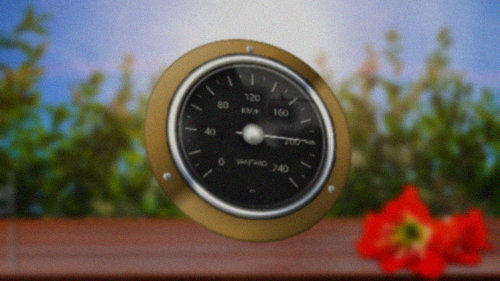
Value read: 200,km/h
